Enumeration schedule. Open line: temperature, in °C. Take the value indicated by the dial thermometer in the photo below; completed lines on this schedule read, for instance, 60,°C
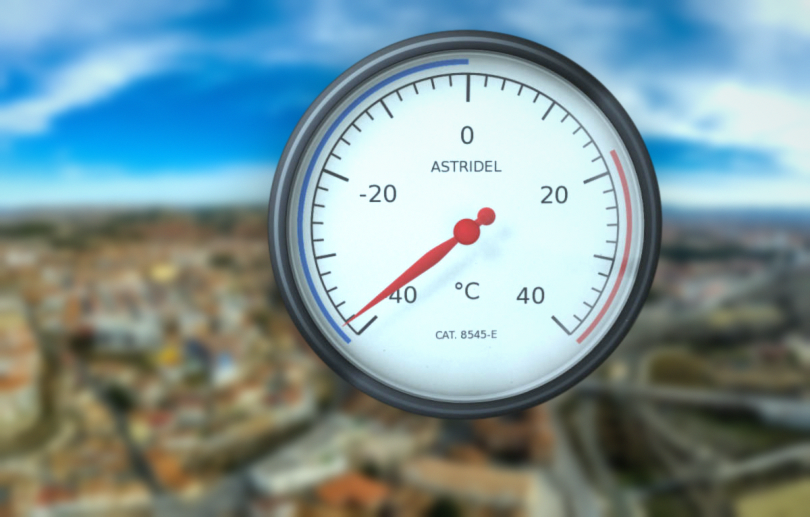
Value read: -38,°C
